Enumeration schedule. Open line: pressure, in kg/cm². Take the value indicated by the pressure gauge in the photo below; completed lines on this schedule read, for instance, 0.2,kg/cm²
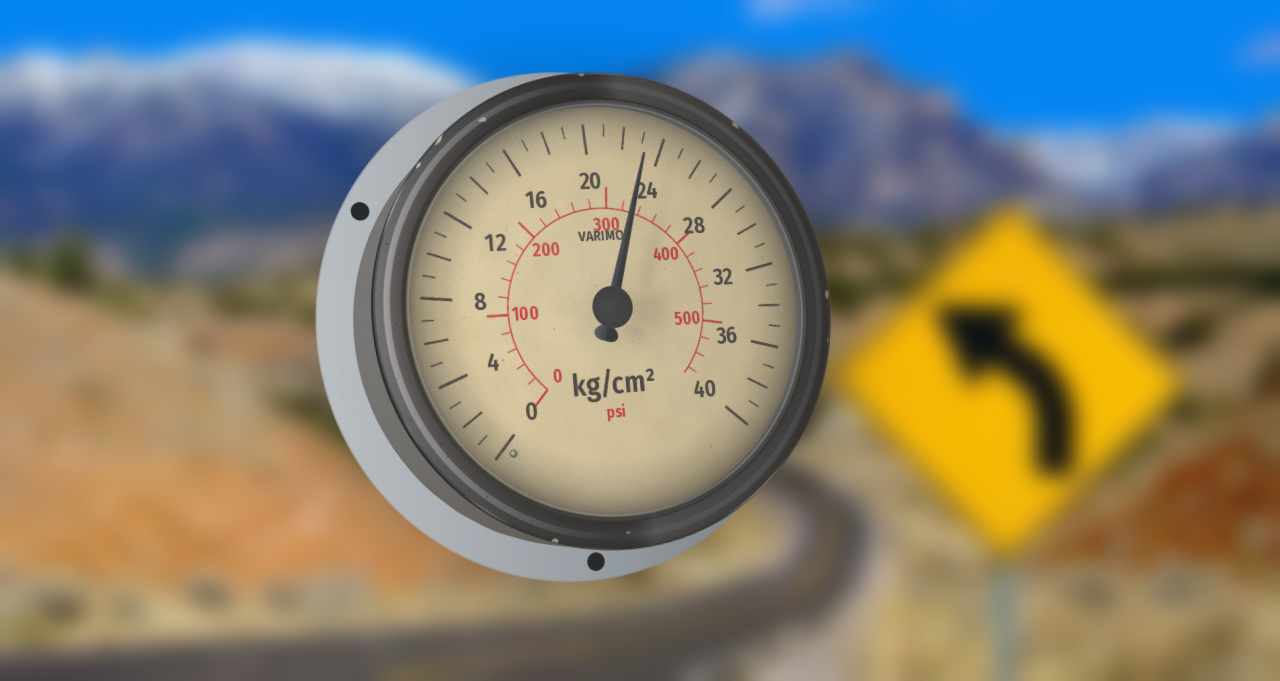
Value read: 23,kg/cm²
